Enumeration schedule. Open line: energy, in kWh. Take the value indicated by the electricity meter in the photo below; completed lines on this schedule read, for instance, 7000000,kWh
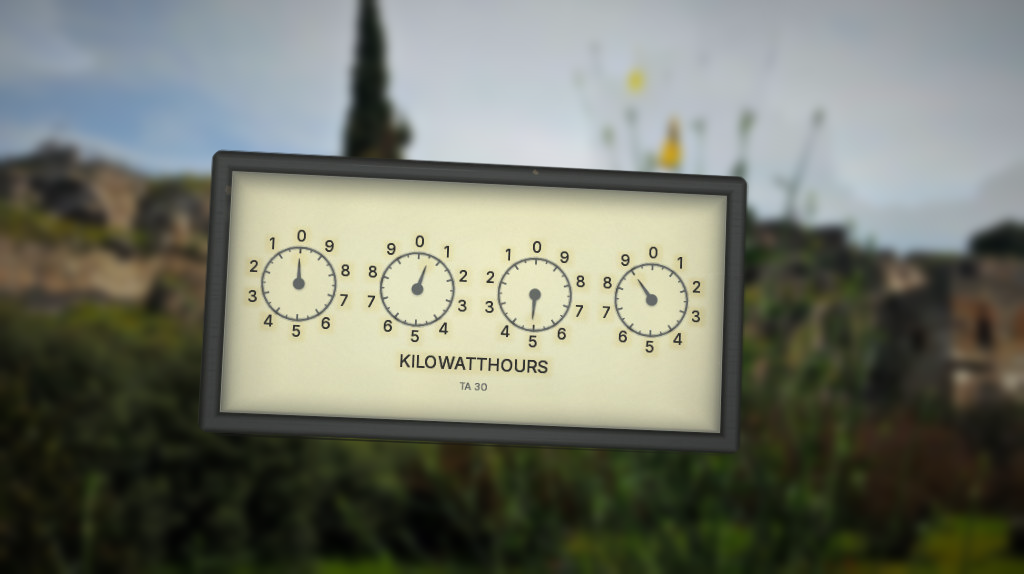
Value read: 49,kWh
